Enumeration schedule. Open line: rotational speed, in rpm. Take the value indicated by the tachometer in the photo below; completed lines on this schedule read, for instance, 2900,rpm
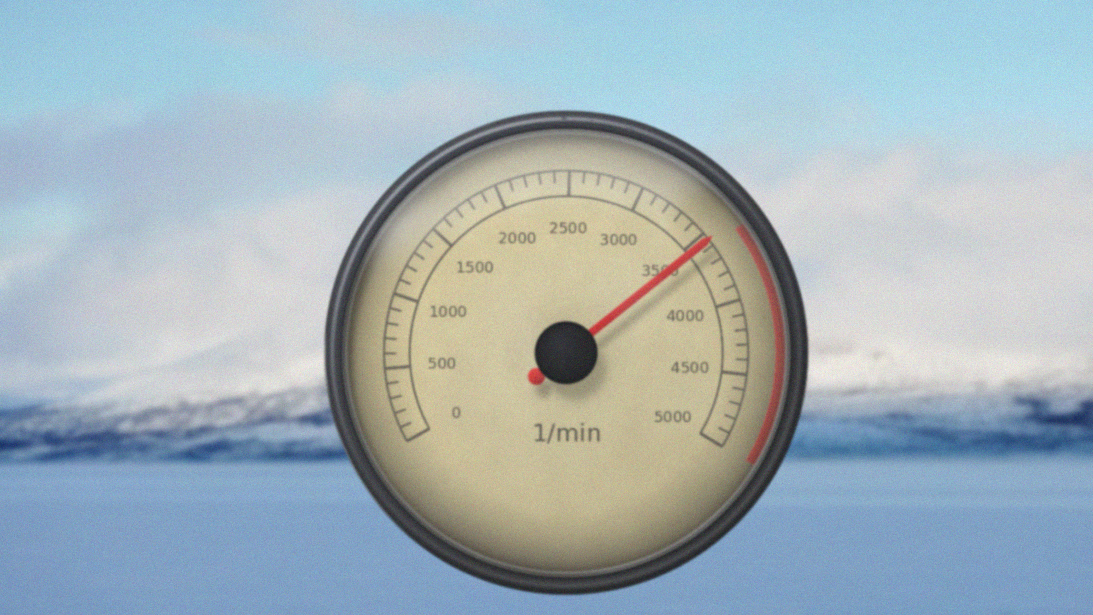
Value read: 3550,rpm
